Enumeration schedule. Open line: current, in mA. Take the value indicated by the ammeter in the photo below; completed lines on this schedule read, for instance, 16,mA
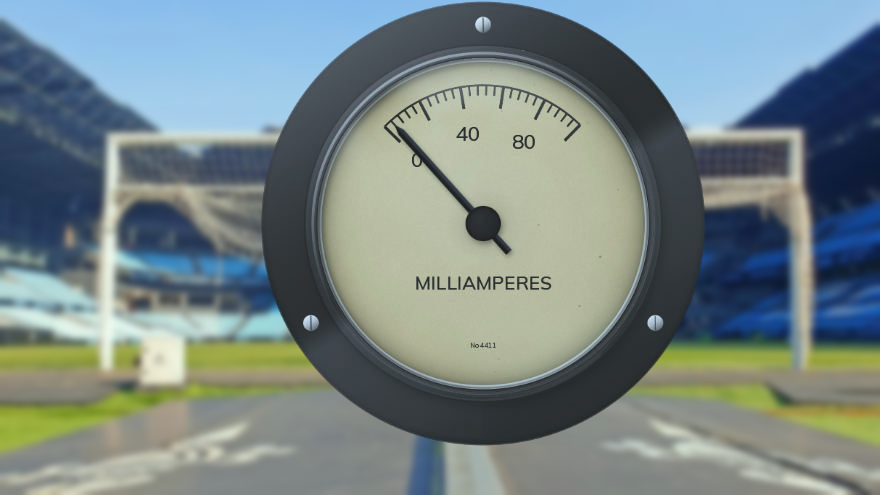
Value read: 4,mA
